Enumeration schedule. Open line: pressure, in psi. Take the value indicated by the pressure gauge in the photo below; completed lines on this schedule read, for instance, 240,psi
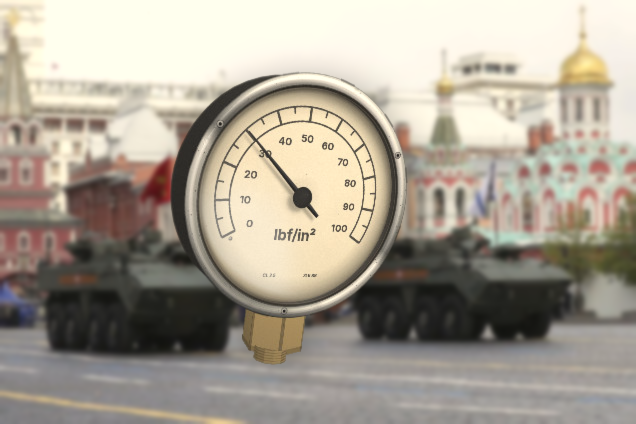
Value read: 30,psi
